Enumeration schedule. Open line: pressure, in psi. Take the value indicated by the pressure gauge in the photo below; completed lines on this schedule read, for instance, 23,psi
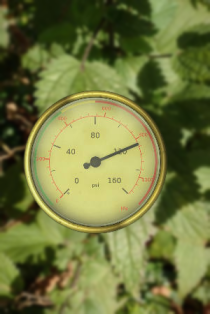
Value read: 120,psi
